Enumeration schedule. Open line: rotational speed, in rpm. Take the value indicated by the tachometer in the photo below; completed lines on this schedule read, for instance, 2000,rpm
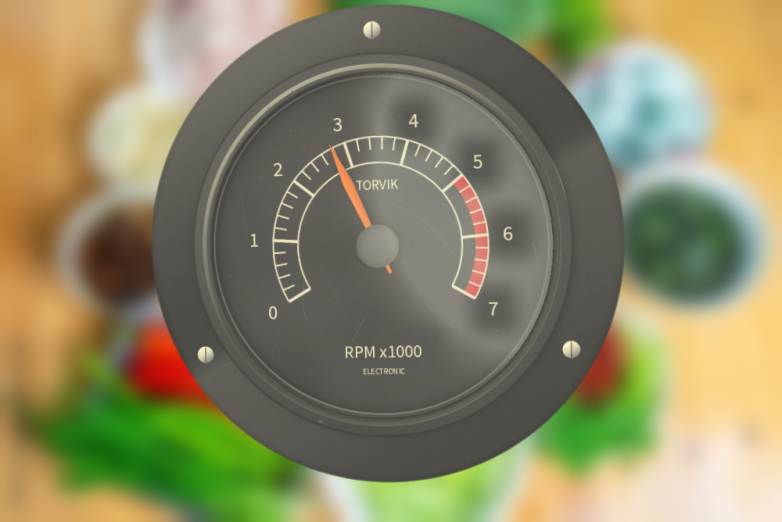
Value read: 2800,rpm
